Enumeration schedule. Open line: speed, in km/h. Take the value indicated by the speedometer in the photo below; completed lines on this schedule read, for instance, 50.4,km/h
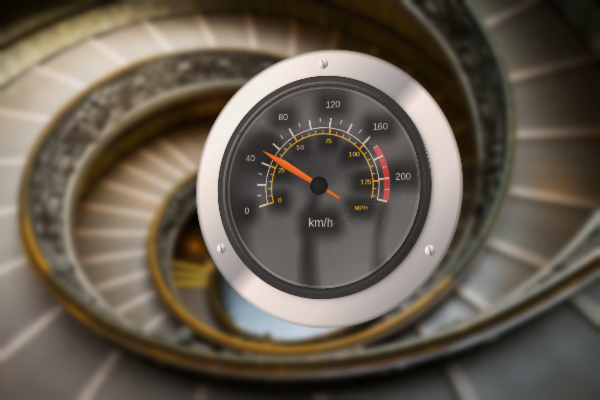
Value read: 50,km/h
